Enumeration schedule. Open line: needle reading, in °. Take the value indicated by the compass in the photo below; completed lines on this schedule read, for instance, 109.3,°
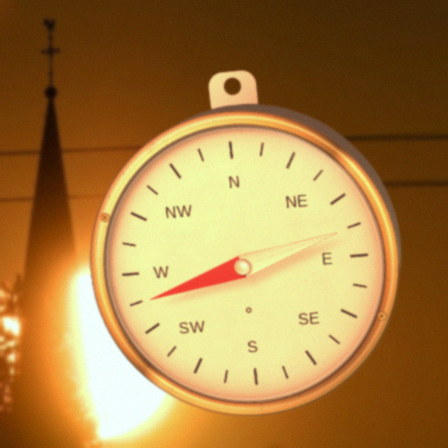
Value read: 255,°
